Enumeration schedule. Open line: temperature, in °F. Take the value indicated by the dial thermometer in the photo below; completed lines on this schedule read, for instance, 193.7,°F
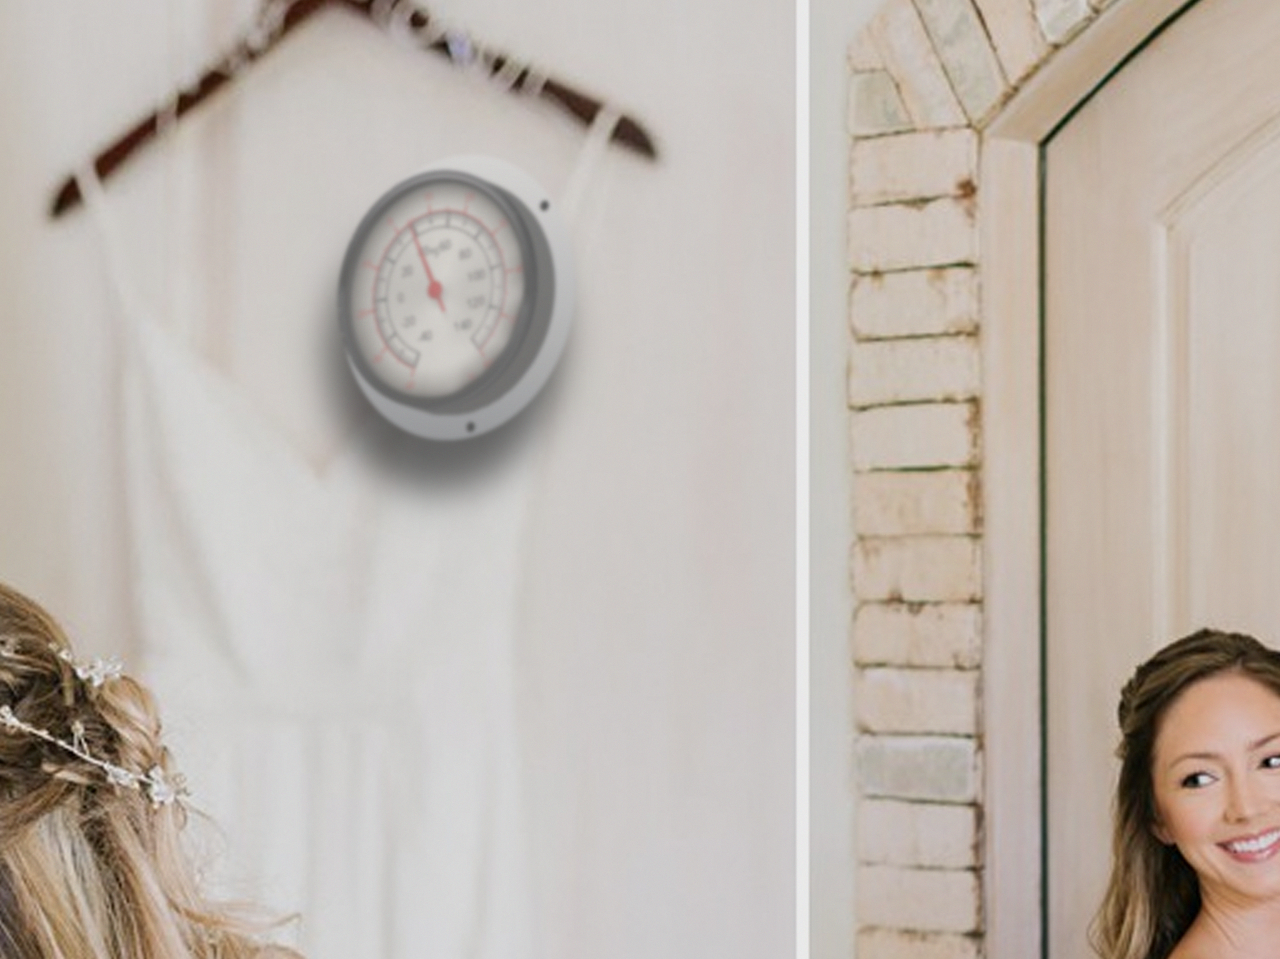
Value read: 40,°F
